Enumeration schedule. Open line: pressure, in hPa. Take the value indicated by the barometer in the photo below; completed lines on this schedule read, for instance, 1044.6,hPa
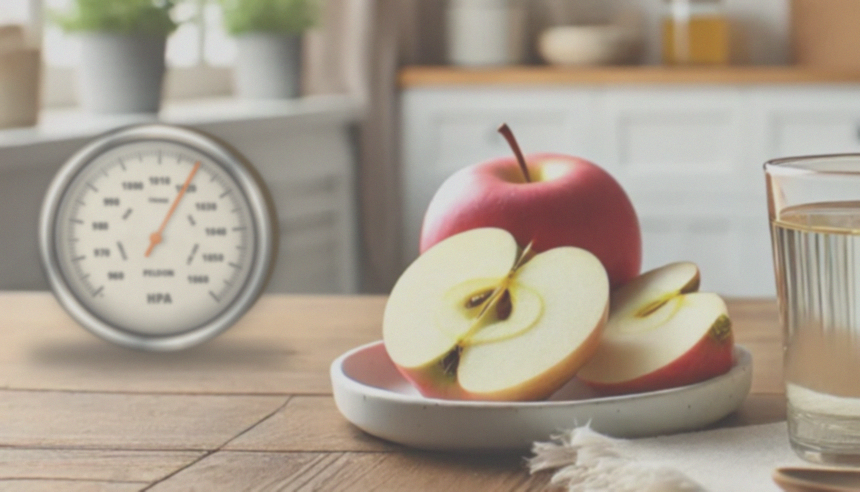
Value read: 1020,hPa
